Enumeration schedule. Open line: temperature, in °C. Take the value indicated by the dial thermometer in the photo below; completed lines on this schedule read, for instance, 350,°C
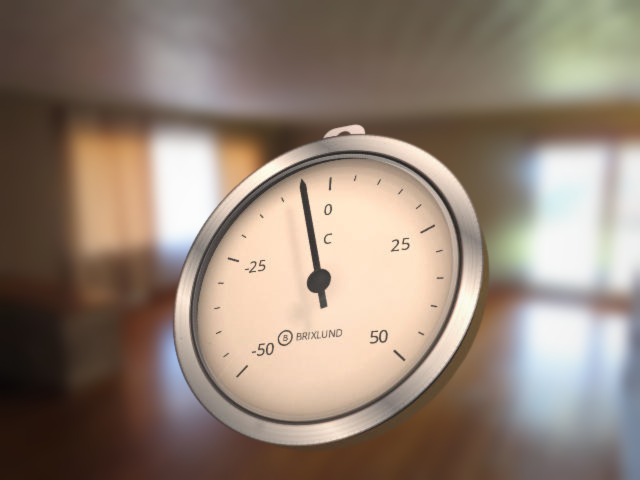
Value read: -5,°C
